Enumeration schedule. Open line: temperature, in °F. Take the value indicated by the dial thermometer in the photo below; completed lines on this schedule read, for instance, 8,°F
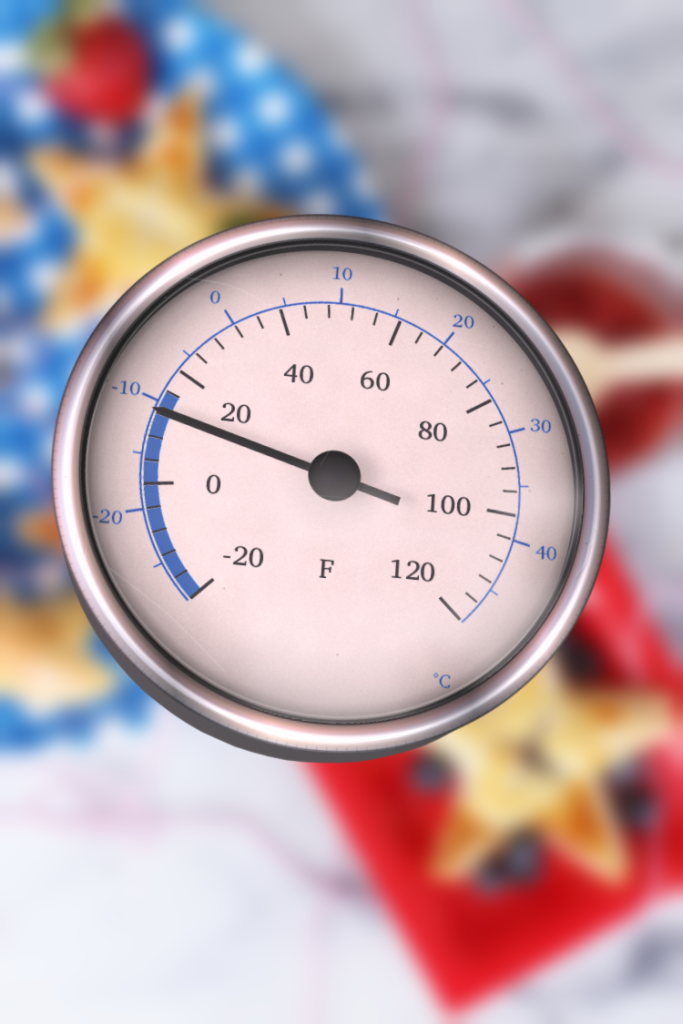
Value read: 12,°F
